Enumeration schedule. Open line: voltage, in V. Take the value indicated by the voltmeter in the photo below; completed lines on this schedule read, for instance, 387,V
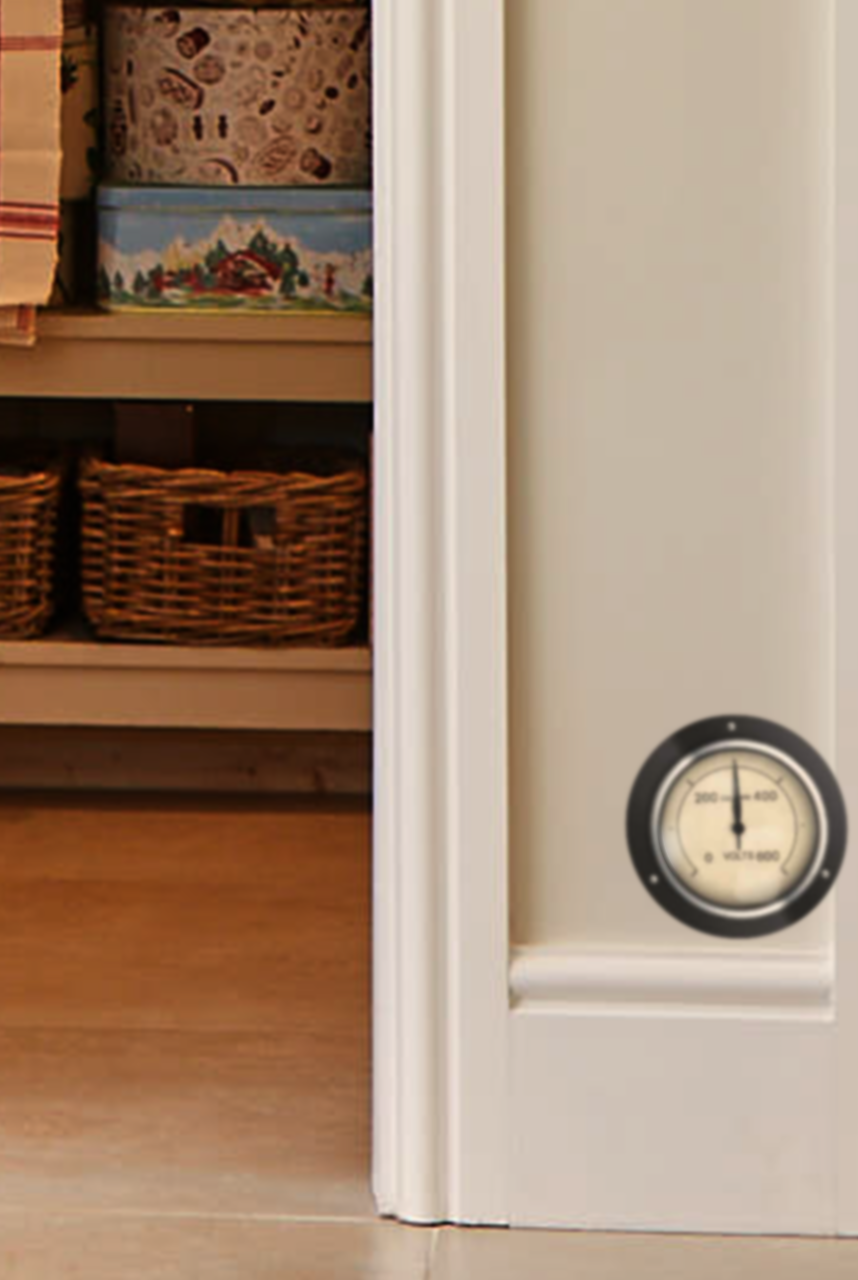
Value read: 300,V
